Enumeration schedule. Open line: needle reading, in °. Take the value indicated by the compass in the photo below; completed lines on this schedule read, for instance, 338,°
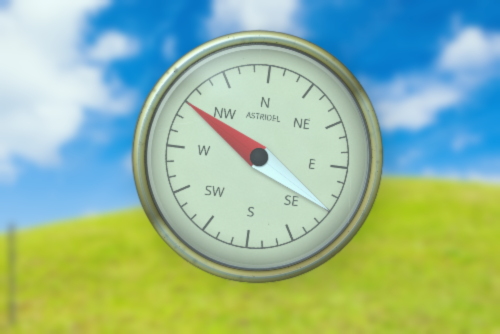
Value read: 300,°
